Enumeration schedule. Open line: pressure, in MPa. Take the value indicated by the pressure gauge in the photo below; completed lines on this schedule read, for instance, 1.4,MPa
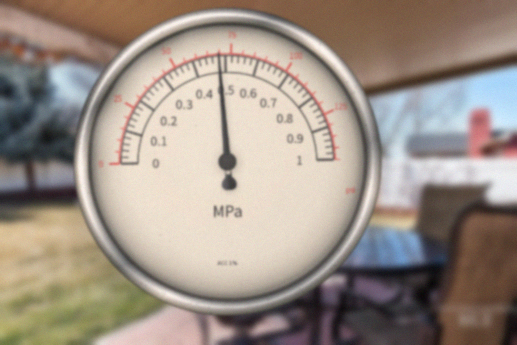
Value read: 0.48,MPa
